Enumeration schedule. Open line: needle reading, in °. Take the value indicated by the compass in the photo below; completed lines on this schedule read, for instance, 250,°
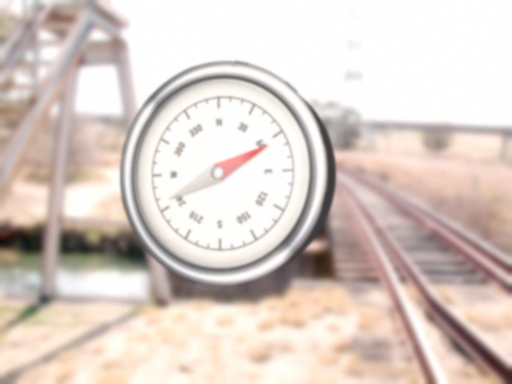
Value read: 65,°
